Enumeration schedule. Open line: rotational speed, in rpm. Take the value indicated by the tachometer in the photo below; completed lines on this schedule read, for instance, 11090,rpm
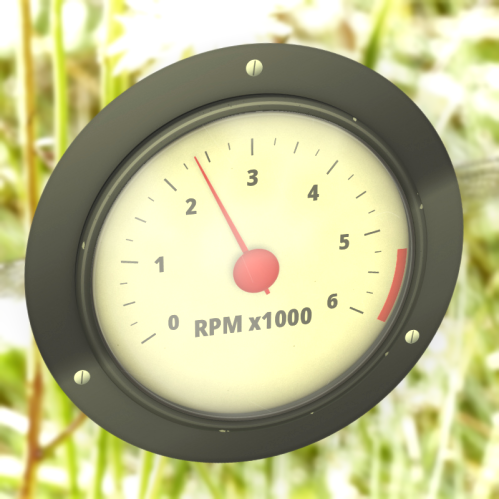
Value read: 2375,rpm
